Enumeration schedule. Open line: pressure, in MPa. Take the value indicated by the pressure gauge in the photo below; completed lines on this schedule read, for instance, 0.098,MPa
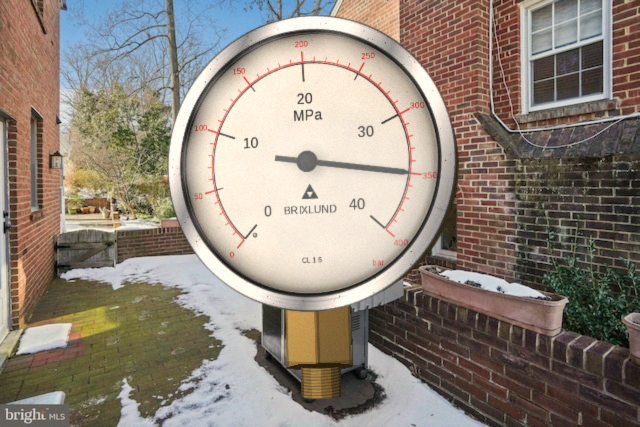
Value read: 35,MPa
